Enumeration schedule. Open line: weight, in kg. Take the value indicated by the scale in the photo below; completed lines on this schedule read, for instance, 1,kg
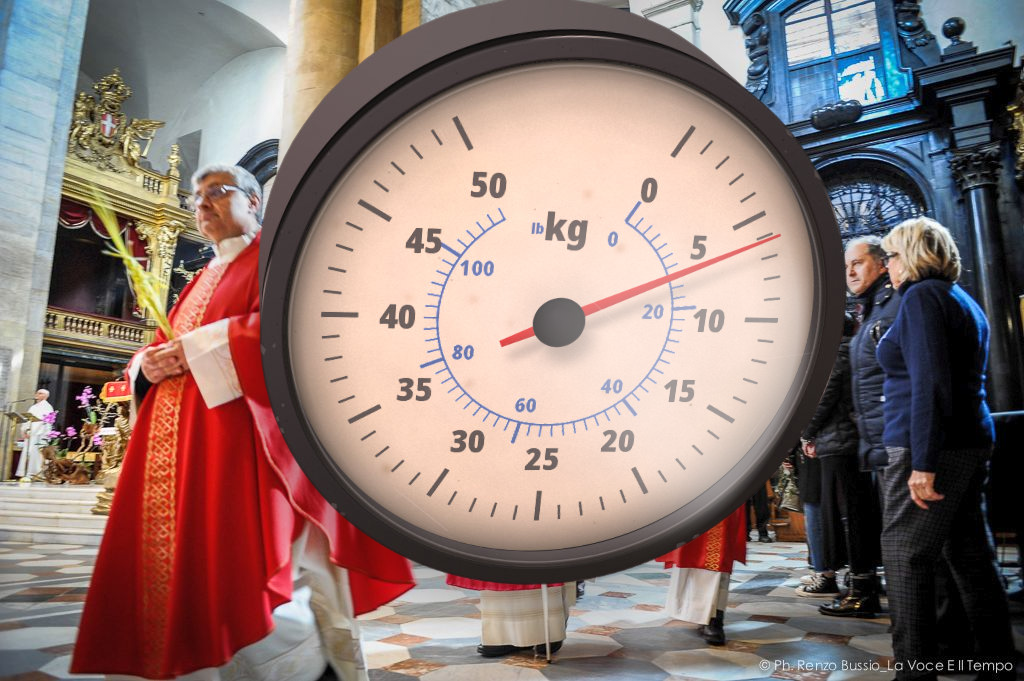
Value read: 6,kg
